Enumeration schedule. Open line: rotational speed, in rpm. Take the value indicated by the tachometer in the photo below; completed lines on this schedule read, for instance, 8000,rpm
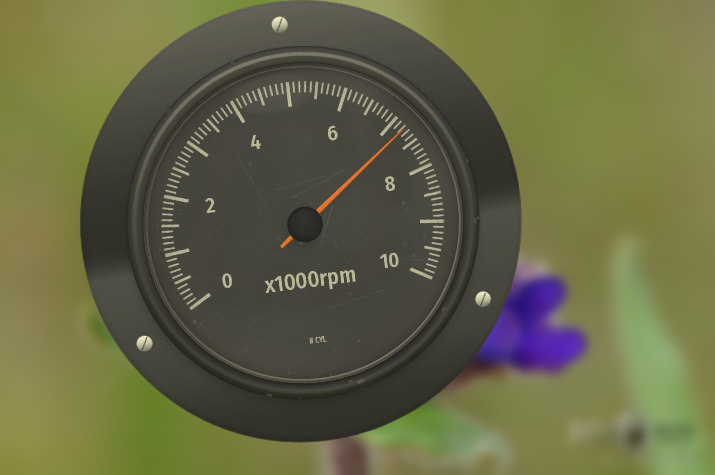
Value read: 7200,rpm
